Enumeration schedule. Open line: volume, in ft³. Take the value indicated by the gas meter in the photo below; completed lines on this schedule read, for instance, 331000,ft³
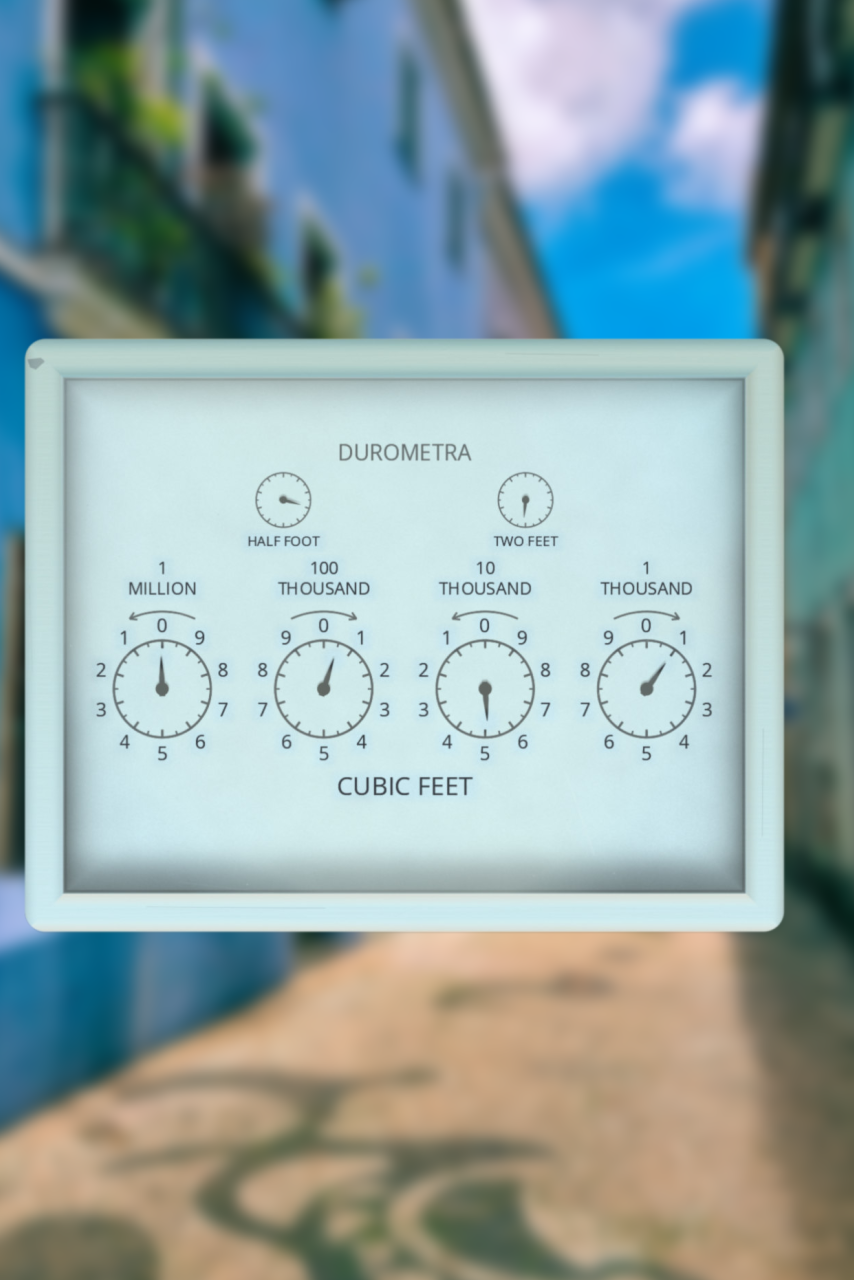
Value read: 5100,ft³
